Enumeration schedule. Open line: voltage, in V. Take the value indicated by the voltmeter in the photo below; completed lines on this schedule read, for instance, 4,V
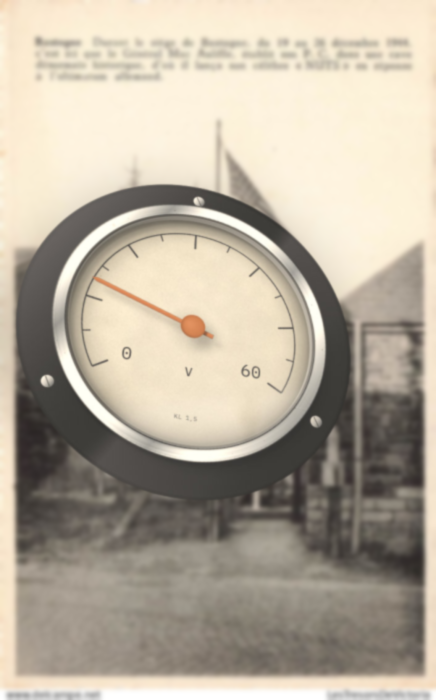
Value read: 12.5,V
